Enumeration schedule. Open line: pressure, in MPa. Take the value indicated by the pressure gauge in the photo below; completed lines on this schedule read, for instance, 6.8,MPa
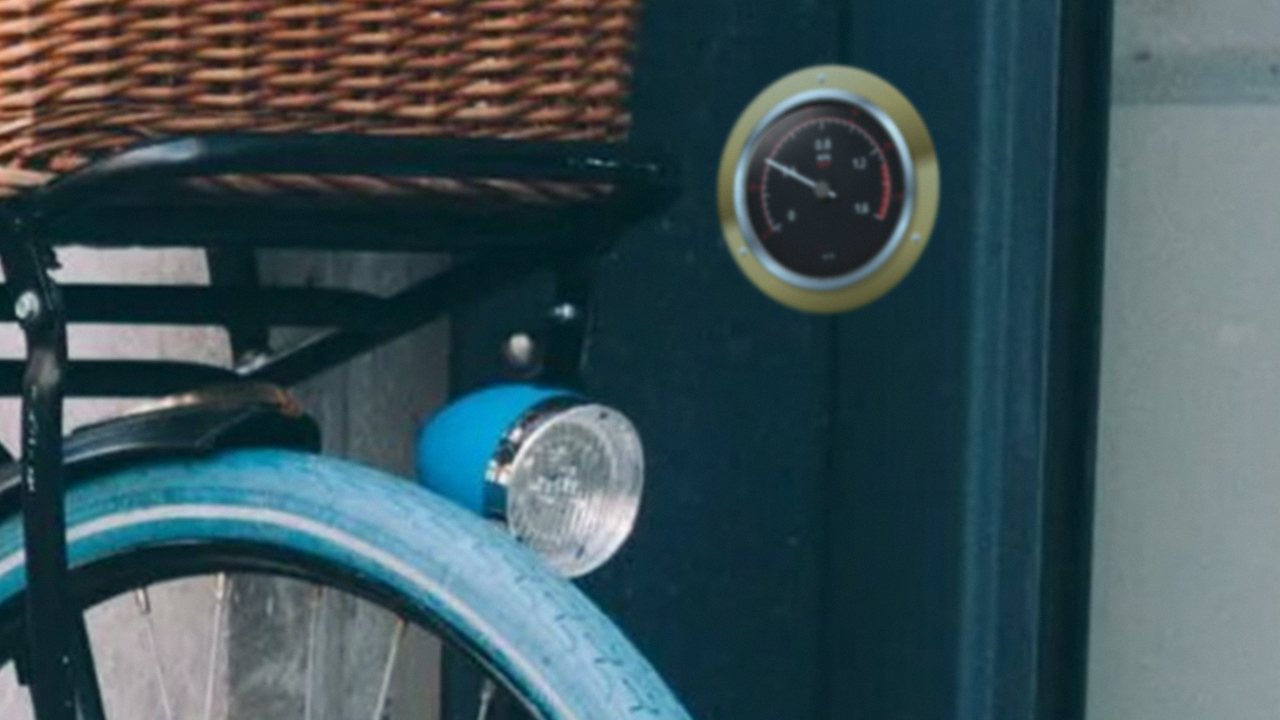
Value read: 0.4,MPa
